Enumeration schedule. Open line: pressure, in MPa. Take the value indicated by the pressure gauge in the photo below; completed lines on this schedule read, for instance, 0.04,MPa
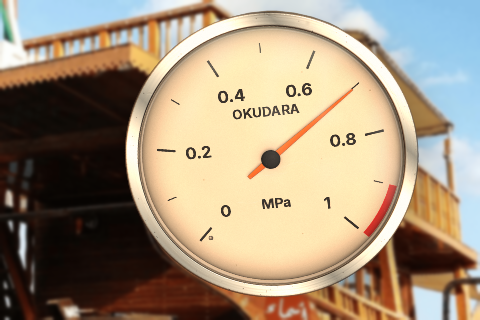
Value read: 0.7,MPa
